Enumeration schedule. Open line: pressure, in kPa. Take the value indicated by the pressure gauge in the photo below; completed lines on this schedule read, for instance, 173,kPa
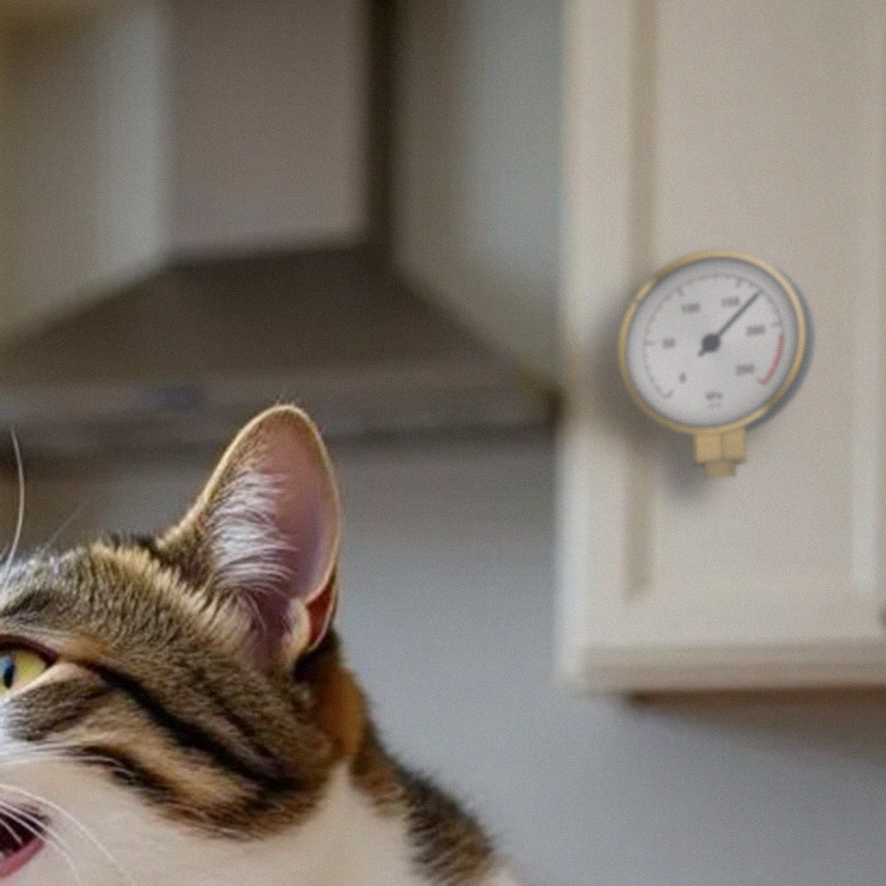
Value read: 170,kPa
